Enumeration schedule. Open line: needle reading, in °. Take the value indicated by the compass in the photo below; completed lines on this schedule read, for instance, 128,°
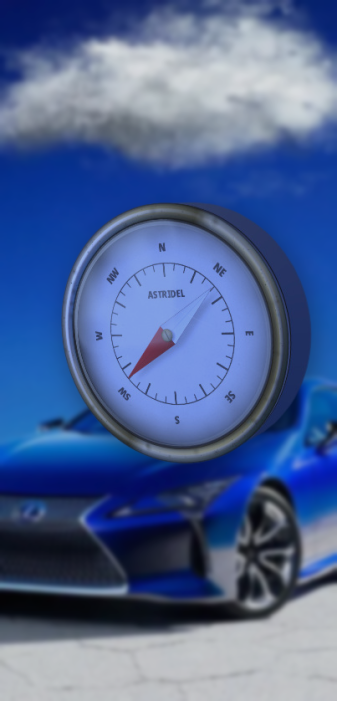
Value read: 230,°
